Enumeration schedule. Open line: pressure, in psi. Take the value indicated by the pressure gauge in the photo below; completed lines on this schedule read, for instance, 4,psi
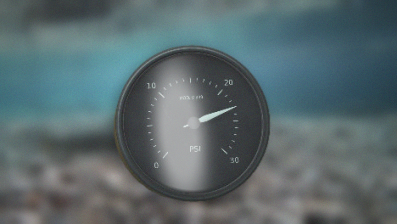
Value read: 23,psi
